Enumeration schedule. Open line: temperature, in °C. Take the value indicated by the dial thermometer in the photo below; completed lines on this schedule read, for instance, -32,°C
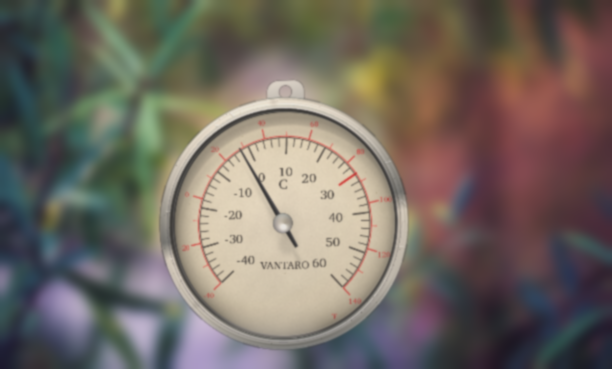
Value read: -2,°C
